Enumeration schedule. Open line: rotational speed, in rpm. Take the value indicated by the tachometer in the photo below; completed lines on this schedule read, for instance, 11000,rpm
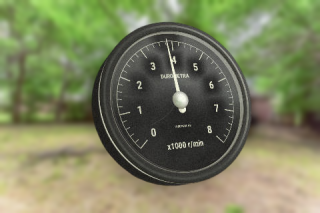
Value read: 3800,rpm
